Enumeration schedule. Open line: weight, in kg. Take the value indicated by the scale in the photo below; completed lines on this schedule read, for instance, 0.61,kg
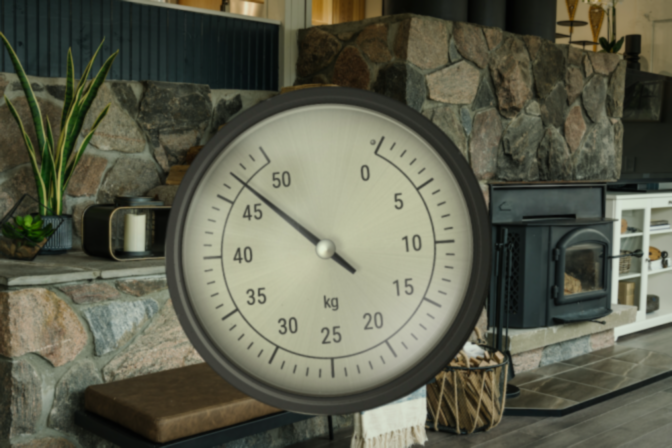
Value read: 47,kg
